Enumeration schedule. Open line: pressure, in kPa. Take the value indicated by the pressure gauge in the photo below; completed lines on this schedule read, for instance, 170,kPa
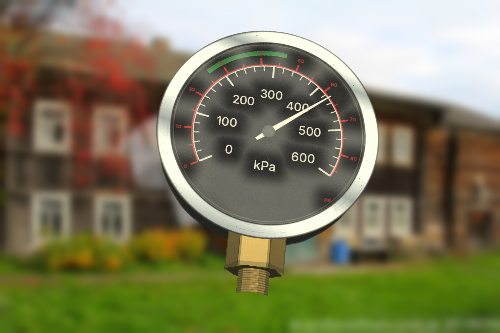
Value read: 430,kPa
